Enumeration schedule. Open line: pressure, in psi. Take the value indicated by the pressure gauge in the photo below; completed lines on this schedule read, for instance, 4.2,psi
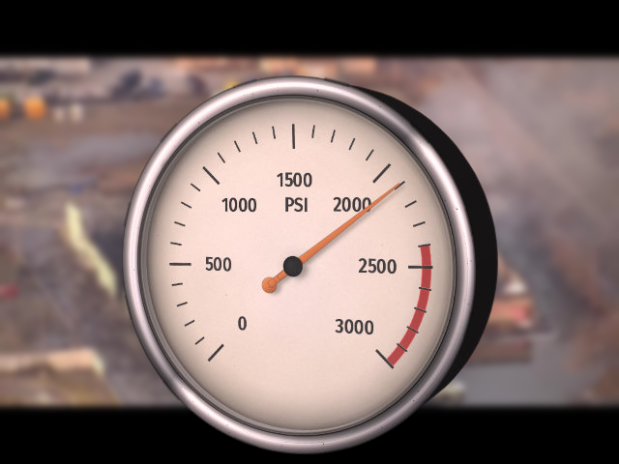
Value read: 2100,psi
